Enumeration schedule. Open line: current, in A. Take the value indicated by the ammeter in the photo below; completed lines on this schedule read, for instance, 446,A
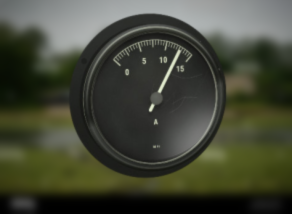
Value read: 12.5,A
